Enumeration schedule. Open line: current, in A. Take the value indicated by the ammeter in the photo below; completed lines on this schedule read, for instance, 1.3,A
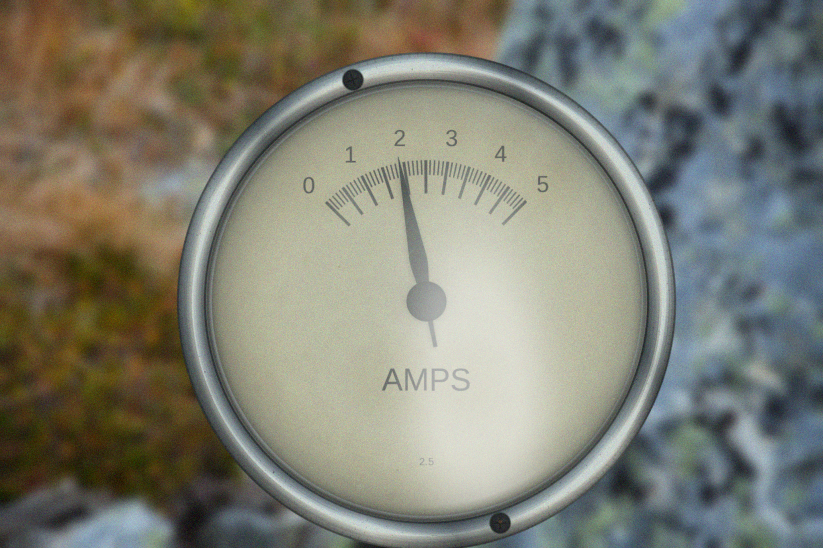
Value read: 1.9,A
